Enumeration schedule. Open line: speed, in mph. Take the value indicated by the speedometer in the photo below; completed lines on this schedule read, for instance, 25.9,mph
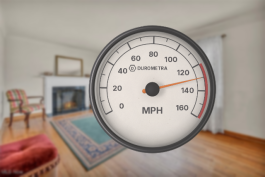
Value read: 130,mph
